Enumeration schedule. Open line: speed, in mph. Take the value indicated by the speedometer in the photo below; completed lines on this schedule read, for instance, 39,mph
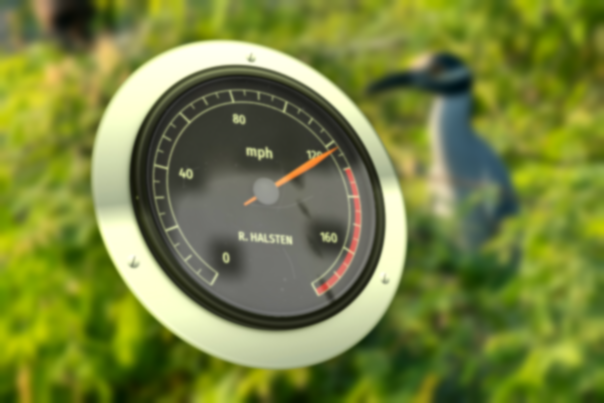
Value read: 122.5,mph
